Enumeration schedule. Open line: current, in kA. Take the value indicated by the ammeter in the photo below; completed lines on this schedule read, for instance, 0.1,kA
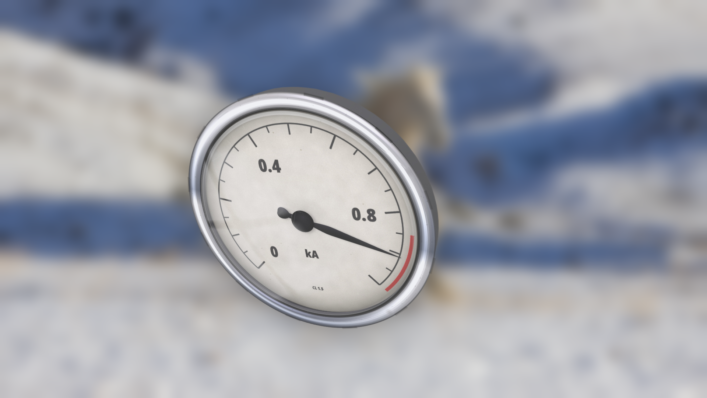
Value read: 0.9,kA
